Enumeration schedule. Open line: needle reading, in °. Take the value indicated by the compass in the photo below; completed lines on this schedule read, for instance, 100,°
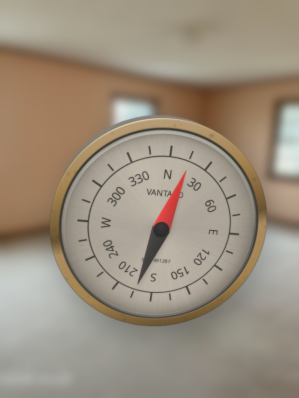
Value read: 15,°
